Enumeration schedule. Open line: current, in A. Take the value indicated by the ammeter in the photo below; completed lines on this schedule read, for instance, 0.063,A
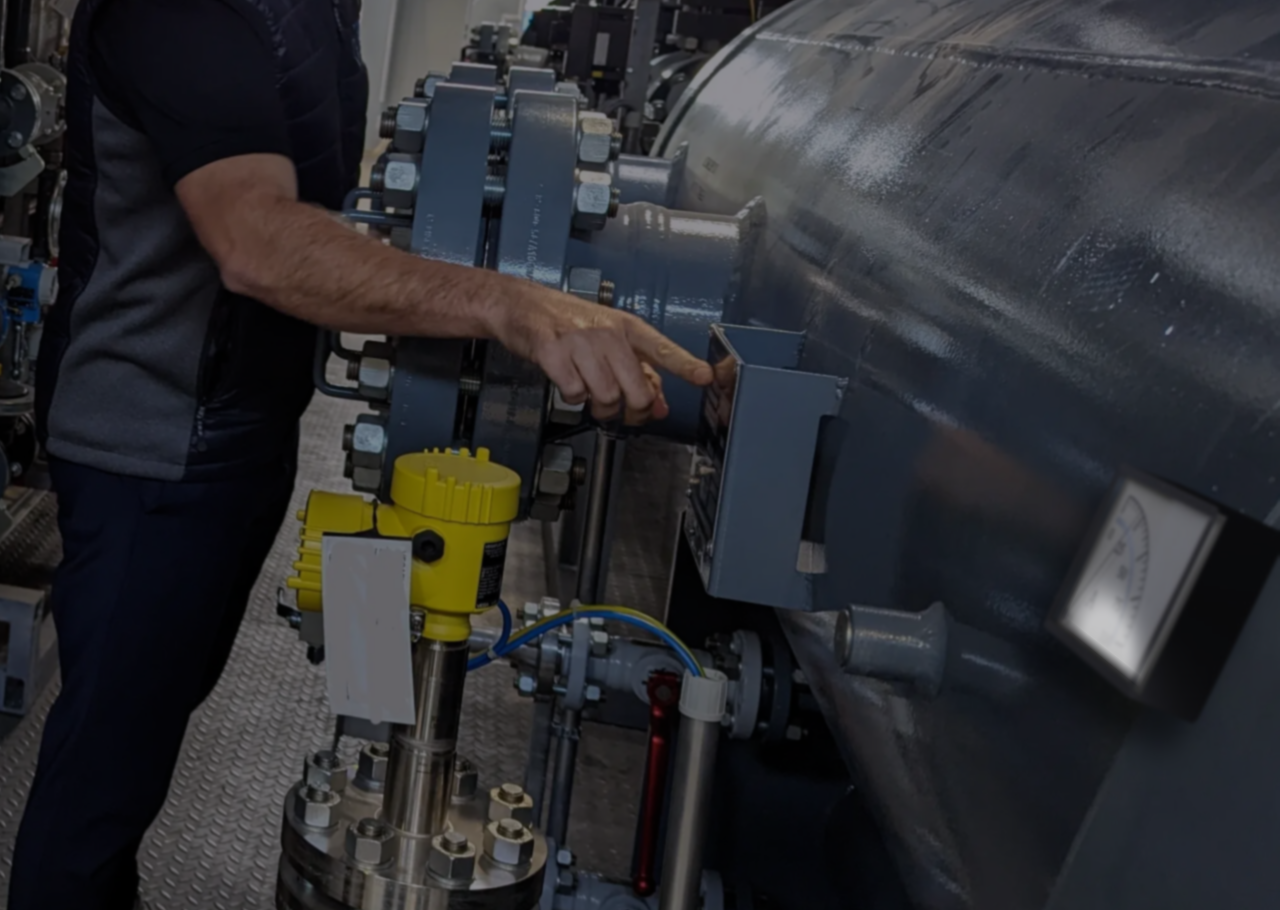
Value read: 25,A
